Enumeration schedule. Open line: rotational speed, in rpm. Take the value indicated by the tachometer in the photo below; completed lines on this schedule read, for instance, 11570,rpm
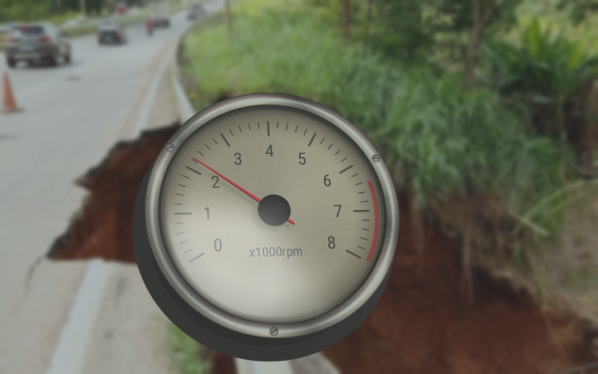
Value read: 2200,rpm
